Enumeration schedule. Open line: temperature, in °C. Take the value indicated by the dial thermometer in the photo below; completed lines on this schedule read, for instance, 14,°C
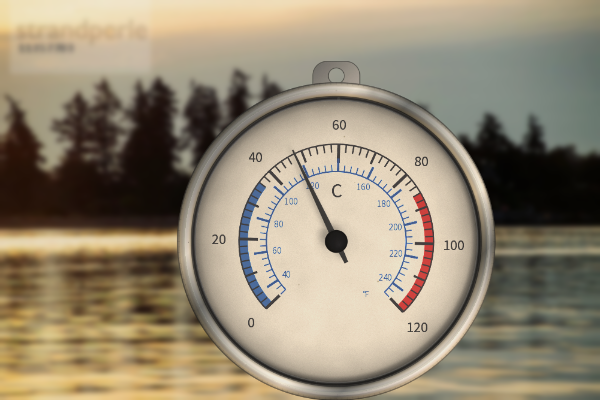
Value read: 48,°C
